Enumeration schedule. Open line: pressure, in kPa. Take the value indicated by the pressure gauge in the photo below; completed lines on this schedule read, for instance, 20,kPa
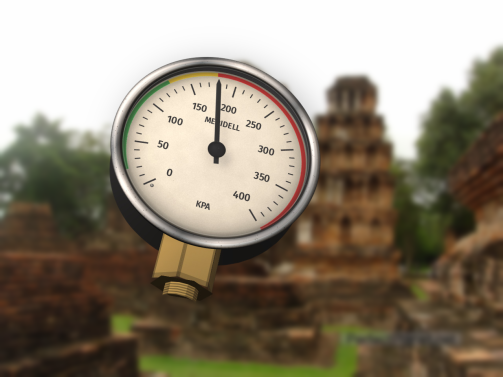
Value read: 180,kPa
